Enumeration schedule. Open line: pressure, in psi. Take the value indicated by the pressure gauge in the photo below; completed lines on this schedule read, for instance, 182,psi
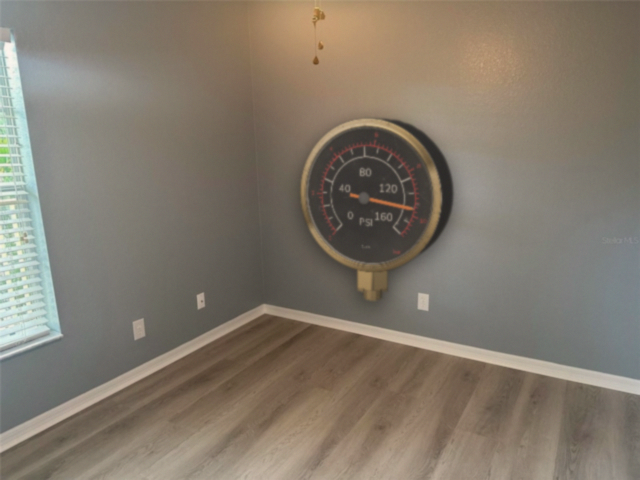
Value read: 140,psi
